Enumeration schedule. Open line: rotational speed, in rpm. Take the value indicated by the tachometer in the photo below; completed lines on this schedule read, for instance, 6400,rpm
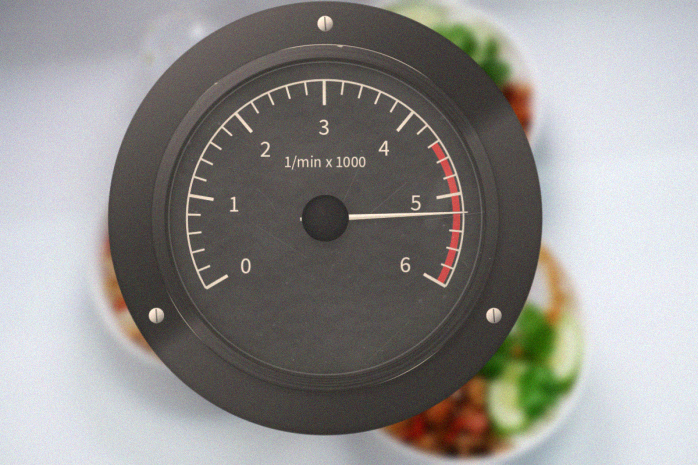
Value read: 5200,rpm
